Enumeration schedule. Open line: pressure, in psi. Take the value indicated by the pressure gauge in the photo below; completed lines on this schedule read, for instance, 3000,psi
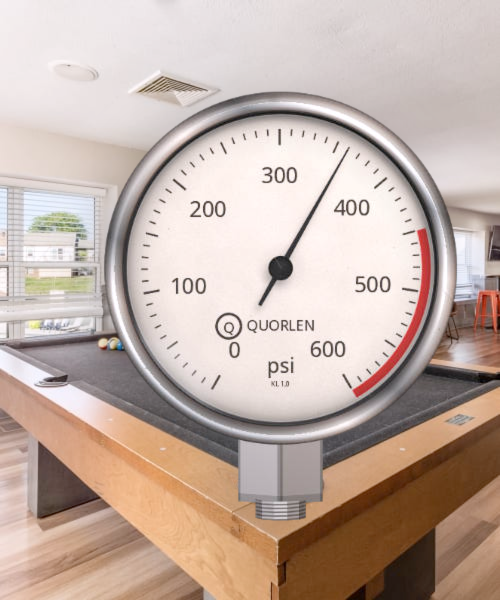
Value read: 360,psi
